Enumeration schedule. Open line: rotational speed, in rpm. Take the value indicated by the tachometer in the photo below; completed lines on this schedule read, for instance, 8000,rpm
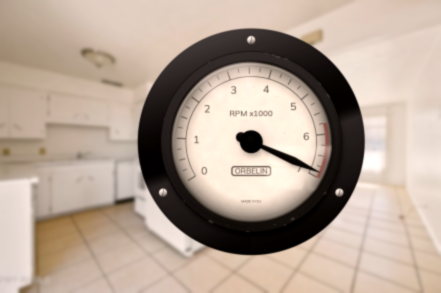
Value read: 6875,rpm
